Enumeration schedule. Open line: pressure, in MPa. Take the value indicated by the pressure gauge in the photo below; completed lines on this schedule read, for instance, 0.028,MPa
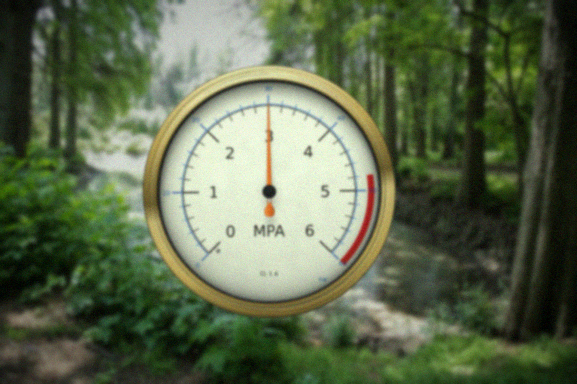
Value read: 3,MPa
